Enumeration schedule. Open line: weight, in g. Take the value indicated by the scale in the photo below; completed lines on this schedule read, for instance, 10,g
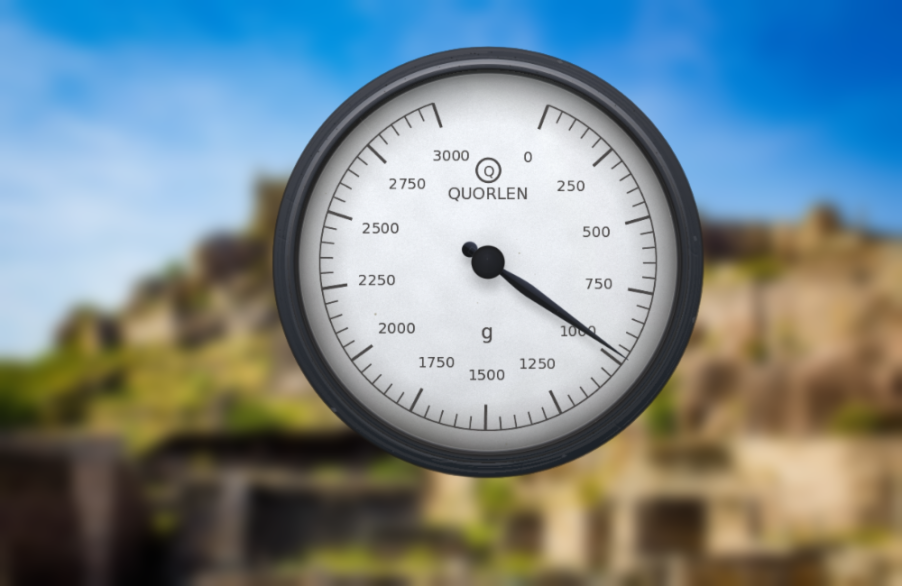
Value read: 975,g
